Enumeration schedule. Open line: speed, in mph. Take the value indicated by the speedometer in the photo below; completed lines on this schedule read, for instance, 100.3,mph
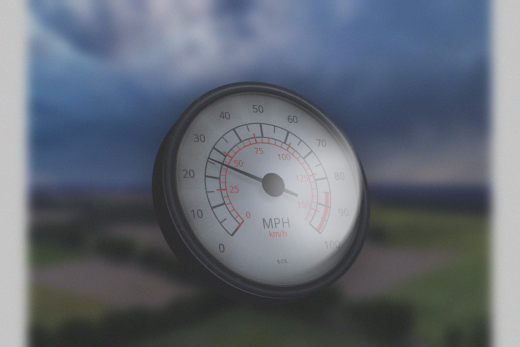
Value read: 25,mph
